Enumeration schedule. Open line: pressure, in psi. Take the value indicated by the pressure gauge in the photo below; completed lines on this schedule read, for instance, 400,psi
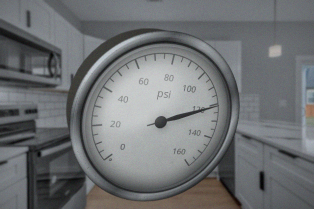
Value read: 120,psi
